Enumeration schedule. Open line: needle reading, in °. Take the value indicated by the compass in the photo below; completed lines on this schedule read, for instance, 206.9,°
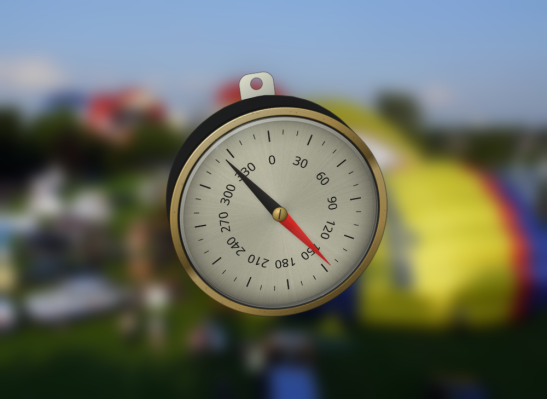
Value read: 145,°
